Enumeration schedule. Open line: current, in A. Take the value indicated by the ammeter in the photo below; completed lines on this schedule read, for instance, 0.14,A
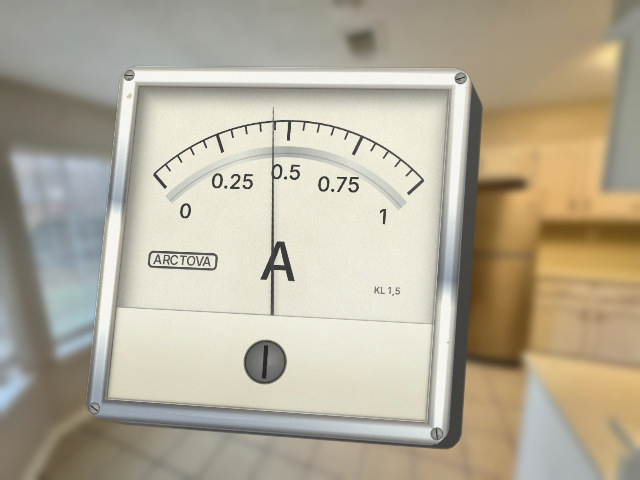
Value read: 0.45,A
